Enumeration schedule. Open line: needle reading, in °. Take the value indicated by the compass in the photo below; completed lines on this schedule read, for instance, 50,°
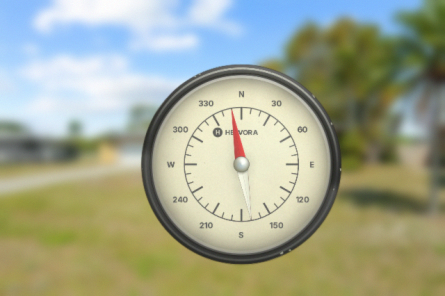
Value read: 350,°
